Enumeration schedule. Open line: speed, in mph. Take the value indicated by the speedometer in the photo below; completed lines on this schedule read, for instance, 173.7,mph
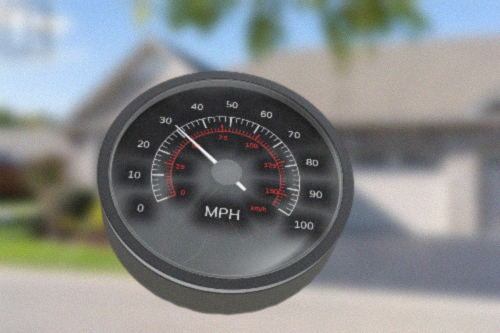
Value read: 30,mph
